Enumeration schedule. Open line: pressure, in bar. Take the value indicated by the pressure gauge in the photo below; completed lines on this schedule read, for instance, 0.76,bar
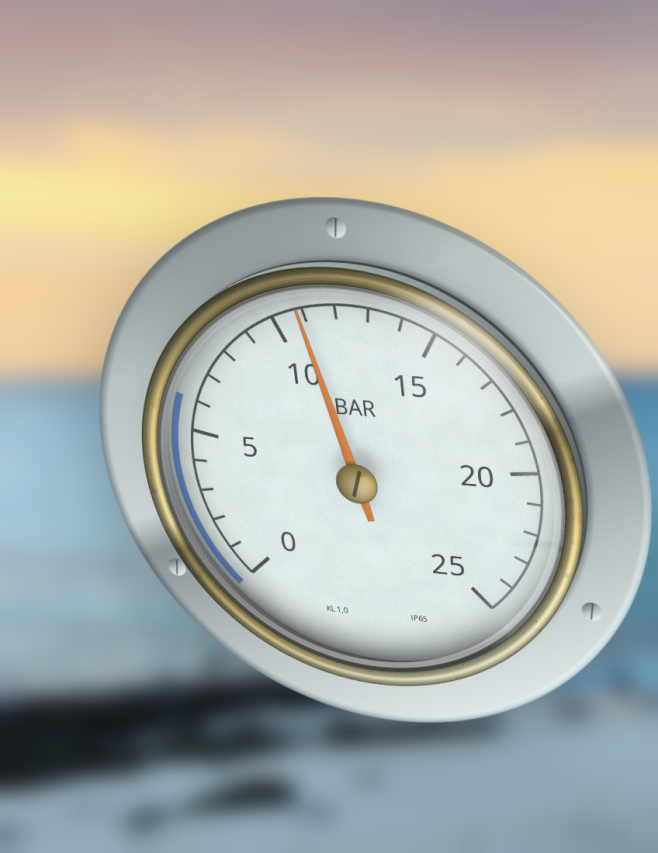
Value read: 11,bar
